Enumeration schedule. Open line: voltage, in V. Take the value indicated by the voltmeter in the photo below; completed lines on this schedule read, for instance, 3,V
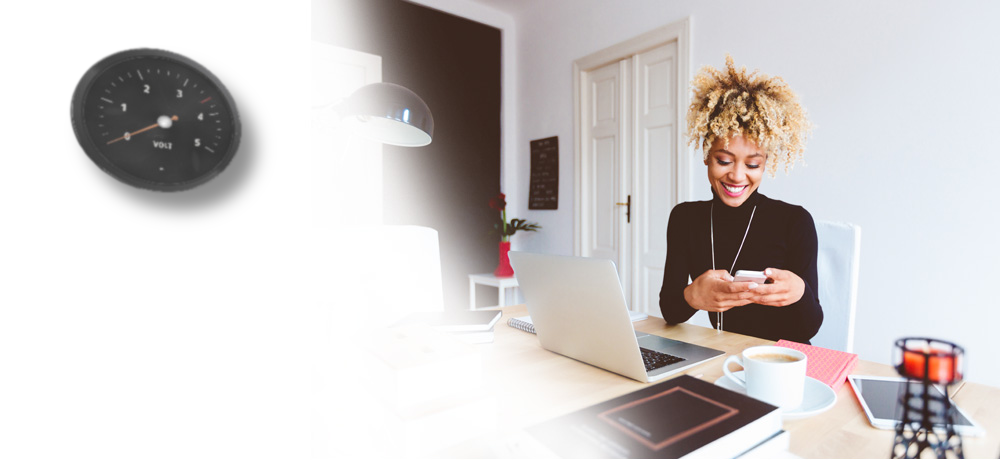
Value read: 0,V
